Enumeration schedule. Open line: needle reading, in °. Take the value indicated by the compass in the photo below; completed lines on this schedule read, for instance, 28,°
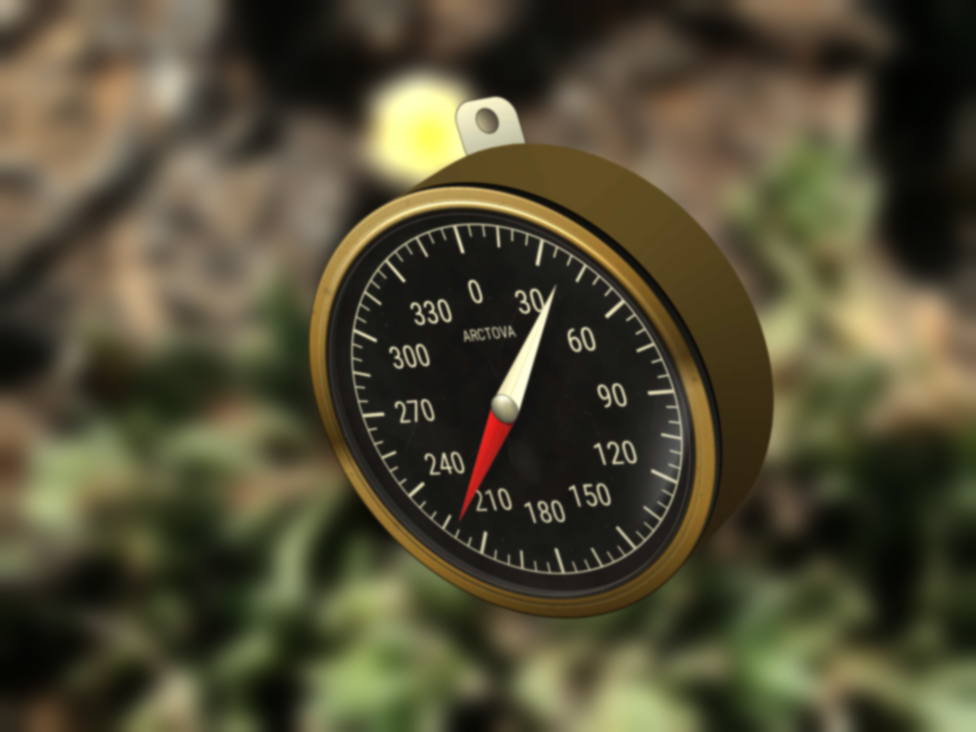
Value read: 220,°
